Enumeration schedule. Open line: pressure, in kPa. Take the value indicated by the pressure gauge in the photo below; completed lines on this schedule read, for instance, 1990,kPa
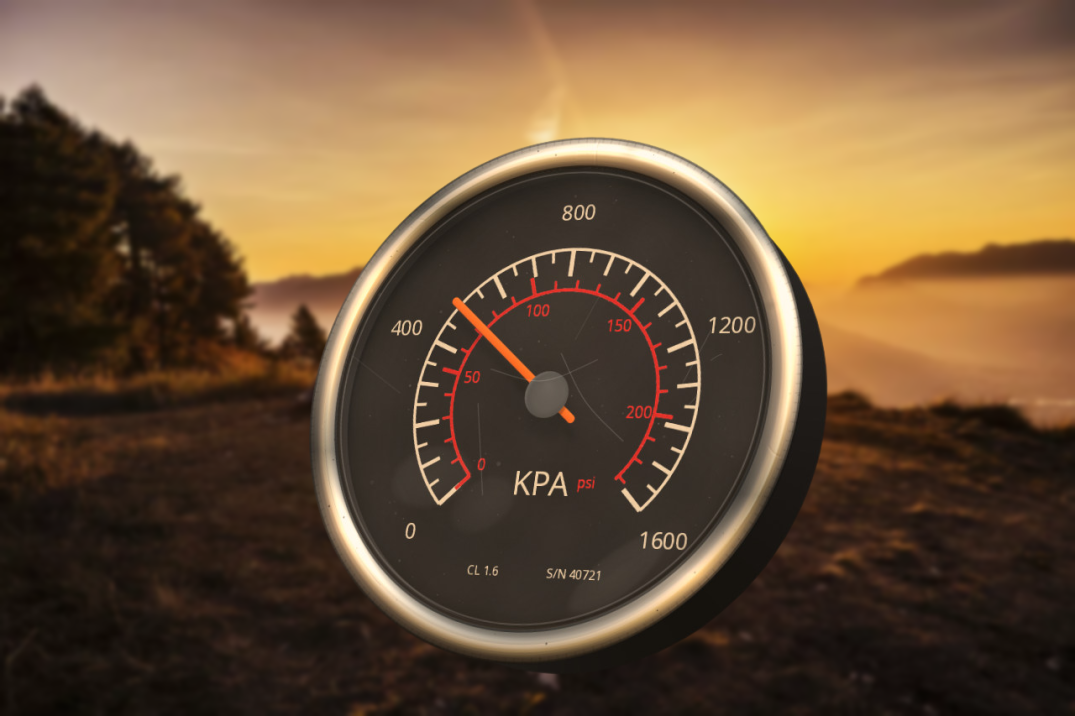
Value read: 500,kPa
